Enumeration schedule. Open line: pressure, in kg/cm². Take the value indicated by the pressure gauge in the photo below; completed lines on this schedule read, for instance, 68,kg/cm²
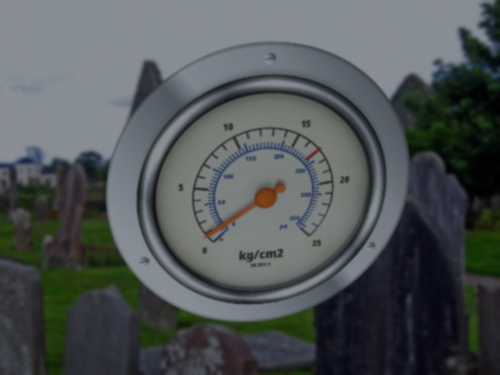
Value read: 1,kg/cm²
